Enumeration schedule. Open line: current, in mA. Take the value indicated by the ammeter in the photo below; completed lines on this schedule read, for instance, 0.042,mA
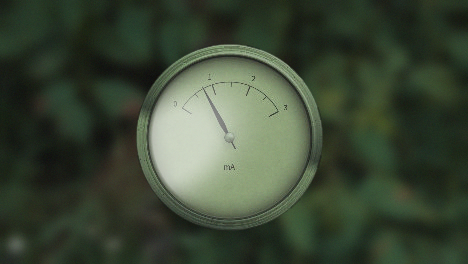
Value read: 0.75,mA
